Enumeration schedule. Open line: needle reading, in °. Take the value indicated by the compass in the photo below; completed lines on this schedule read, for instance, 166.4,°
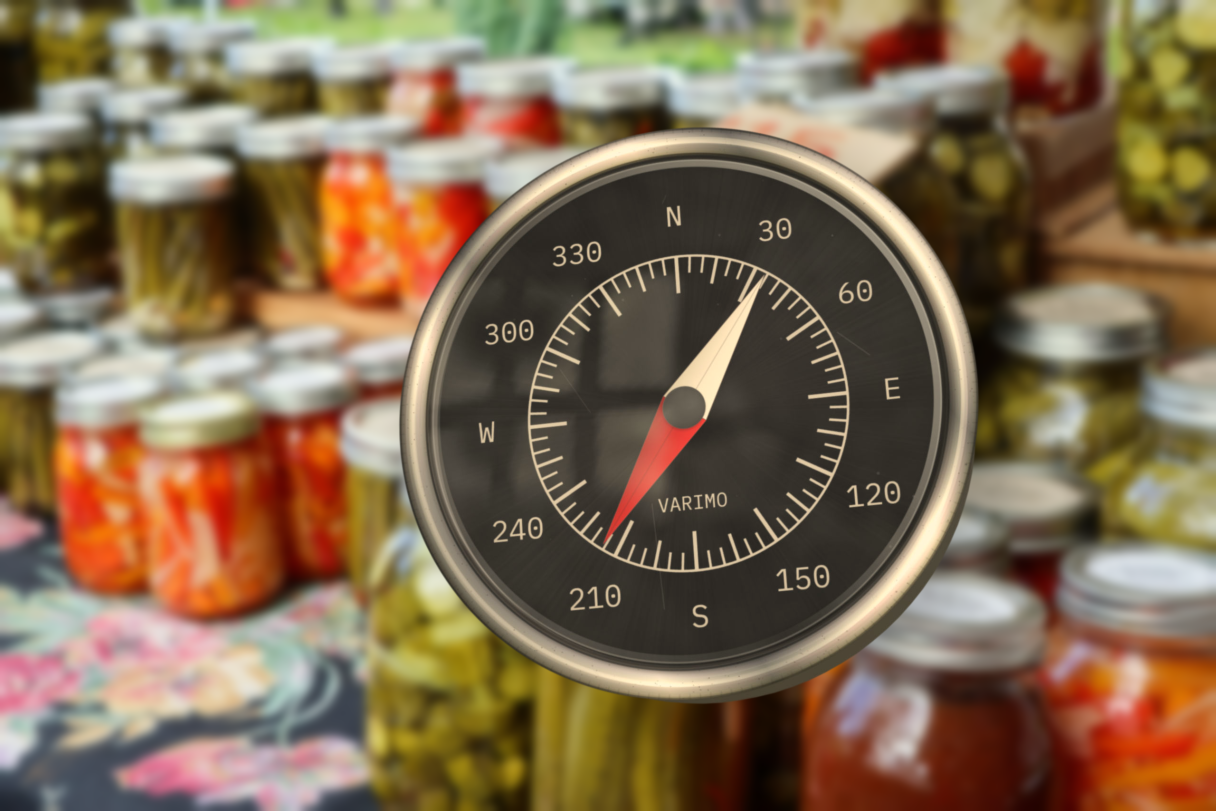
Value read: 215,°
